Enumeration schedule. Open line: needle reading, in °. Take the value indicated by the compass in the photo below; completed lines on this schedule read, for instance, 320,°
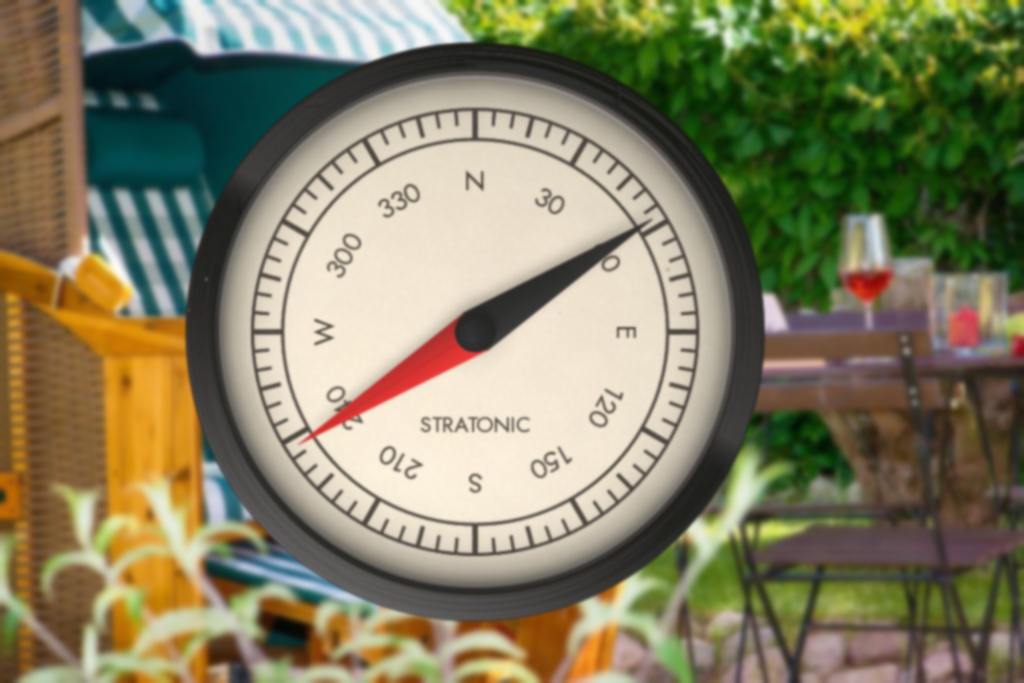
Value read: 237.5,°
